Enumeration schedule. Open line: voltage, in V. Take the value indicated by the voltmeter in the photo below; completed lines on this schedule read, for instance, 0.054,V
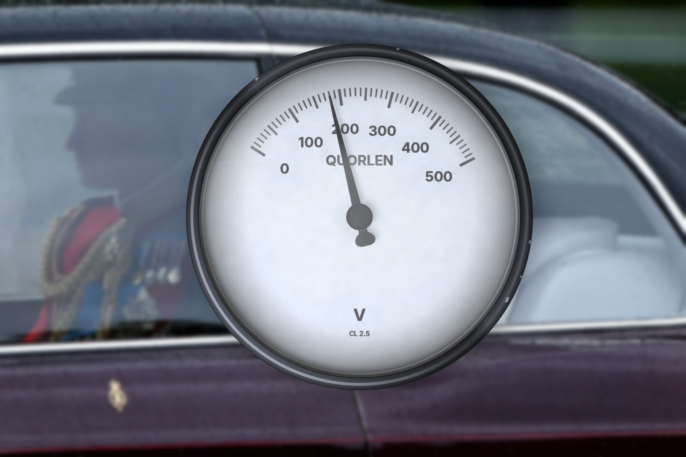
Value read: 180,V
